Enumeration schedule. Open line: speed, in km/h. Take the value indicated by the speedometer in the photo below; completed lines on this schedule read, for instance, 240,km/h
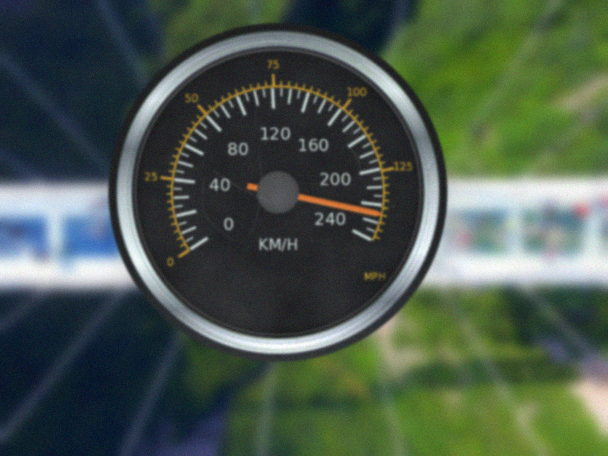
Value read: 225,km/h
